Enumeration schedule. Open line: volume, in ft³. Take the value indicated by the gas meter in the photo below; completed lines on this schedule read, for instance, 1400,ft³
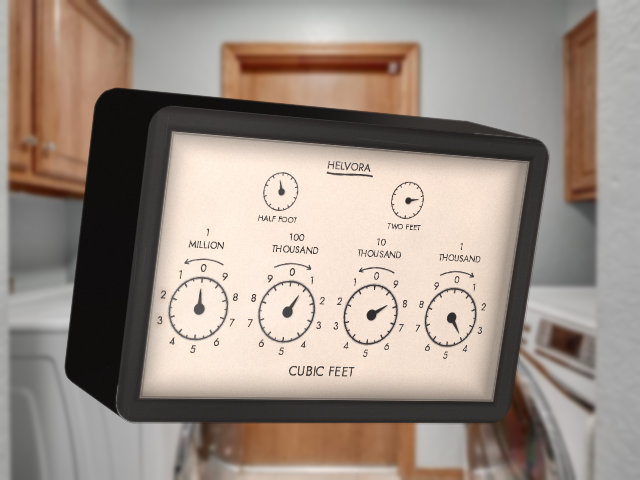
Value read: 8400,ft³
